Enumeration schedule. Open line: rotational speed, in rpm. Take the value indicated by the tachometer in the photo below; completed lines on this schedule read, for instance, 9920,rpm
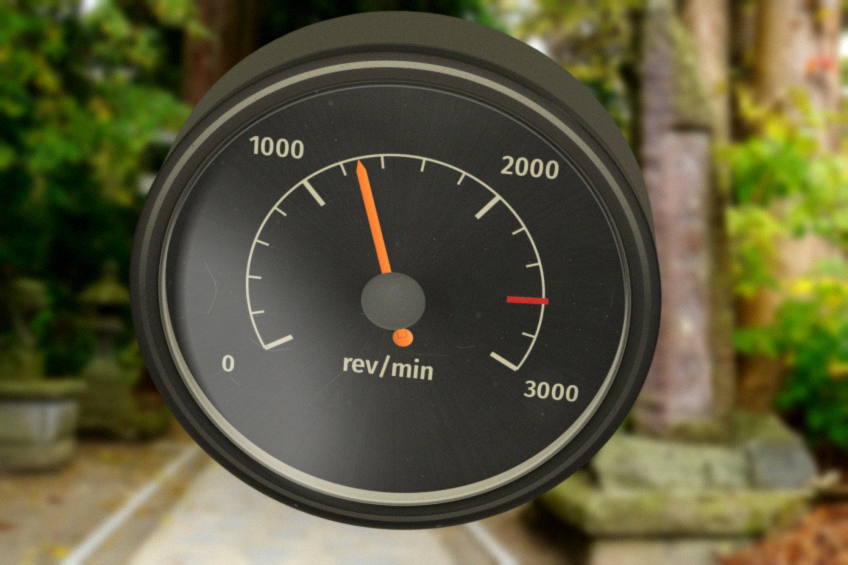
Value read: 1300,rpm
